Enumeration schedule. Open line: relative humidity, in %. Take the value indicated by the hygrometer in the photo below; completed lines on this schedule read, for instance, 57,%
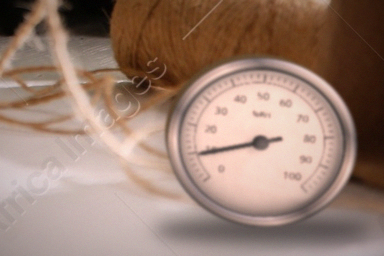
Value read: 10,%
